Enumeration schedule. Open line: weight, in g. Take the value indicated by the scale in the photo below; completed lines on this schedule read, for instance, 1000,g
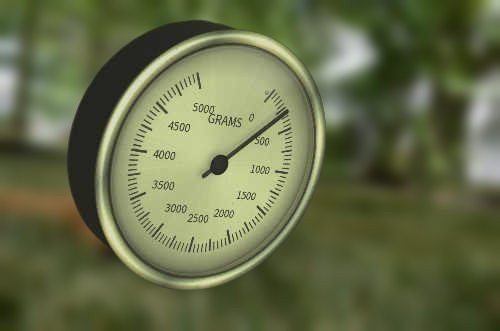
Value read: 250,g
